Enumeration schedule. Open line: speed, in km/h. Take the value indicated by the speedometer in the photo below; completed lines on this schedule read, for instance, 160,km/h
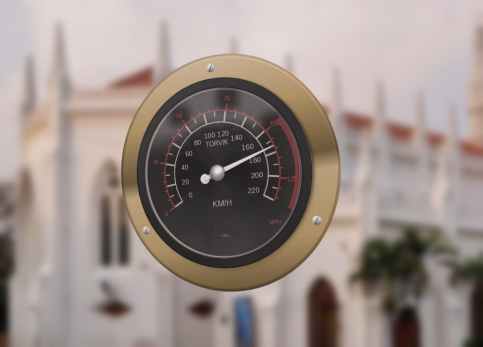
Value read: 175,km/h
